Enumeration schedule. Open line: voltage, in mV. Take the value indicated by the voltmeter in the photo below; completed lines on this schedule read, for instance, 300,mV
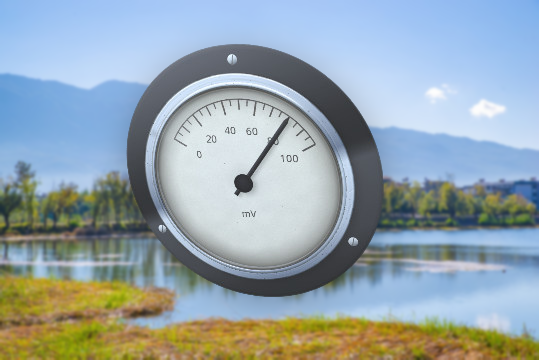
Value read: 80,mV
